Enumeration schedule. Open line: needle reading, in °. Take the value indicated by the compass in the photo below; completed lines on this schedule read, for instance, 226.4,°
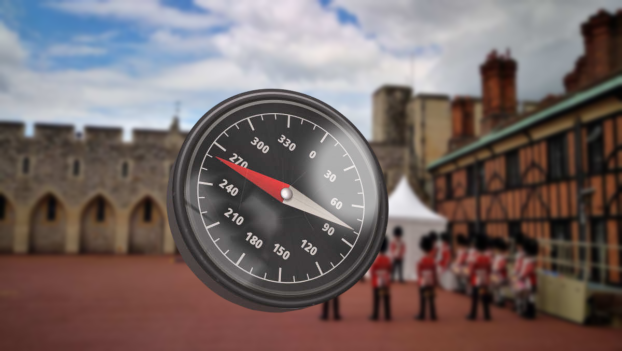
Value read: 260,°
